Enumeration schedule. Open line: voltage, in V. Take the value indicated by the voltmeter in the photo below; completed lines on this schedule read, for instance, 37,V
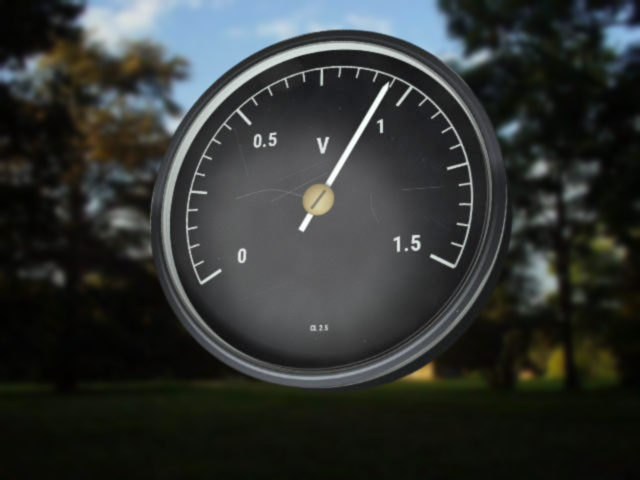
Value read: 0.95,V
